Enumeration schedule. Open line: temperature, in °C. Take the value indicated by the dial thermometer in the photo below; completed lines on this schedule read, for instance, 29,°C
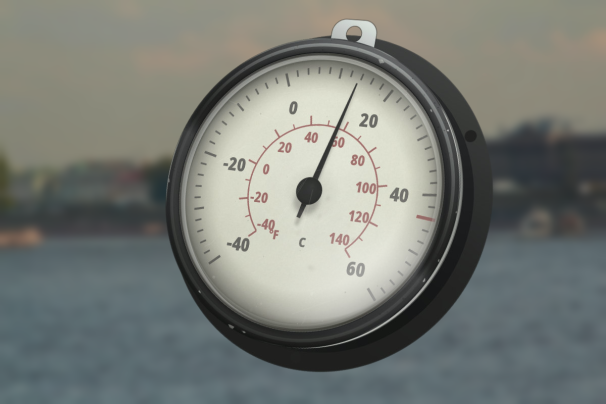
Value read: 14,°C
